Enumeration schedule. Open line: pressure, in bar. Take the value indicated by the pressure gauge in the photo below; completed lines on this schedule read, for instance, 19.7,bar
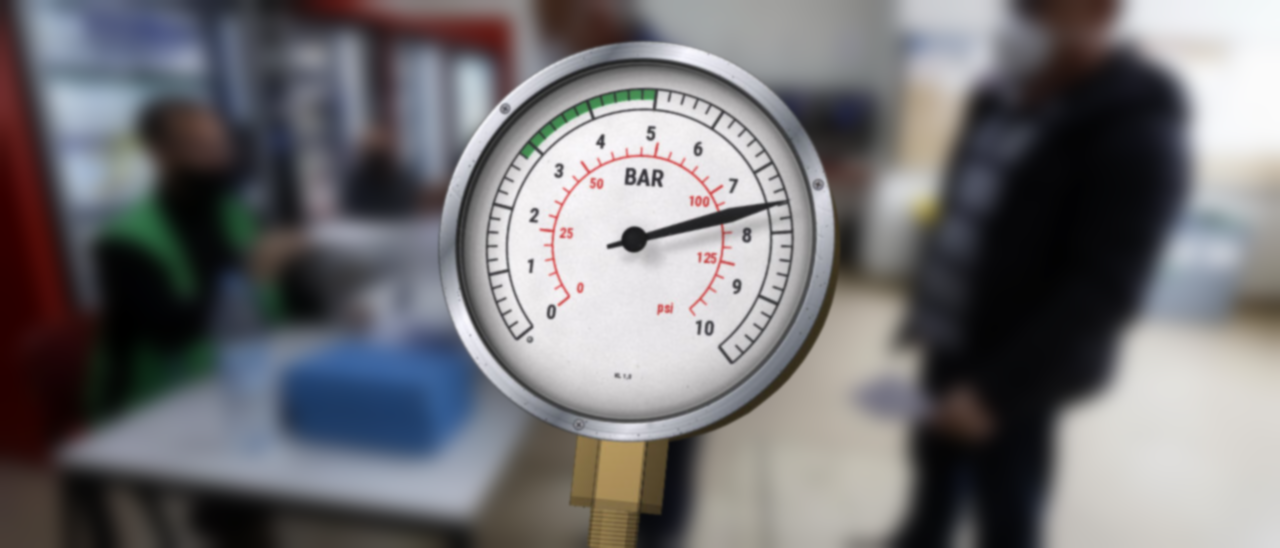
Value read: 7.6,bar
